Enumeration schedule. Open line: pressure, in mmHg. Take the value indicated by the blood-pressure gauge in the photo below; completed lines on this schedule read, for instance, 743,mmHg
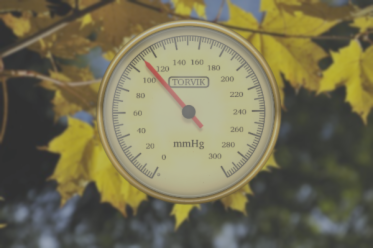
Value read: 110,mmHg
